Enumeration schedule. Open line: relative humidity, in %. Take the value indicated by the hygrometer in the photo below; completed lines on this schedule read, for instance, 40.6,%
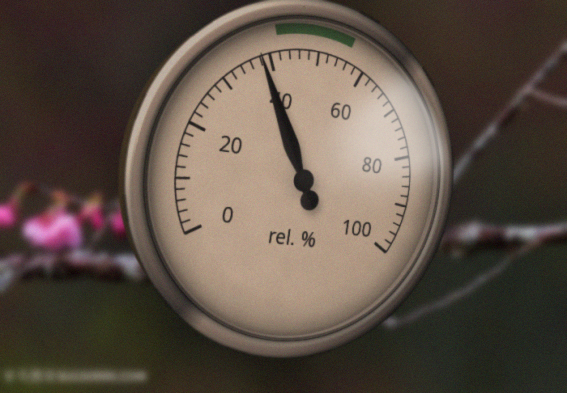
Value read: 38,%
